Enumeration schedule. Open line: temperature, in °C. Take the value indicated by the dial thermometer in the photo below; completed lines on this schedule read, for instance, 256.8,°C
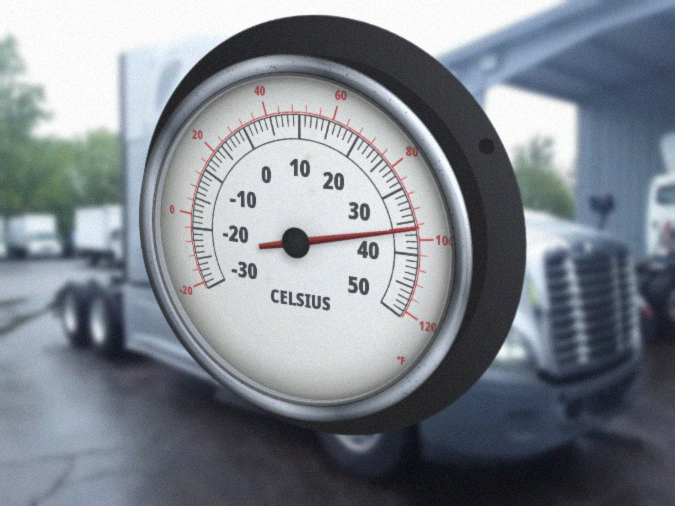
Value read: 36,°C
